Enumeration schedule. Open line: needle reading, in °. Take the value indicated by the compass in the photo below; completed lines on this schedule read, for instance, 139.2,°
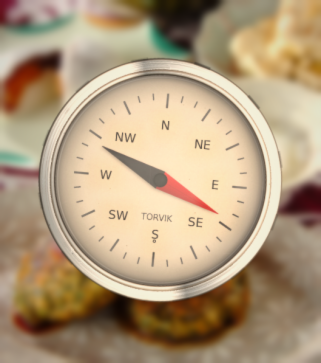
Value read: 115,°
